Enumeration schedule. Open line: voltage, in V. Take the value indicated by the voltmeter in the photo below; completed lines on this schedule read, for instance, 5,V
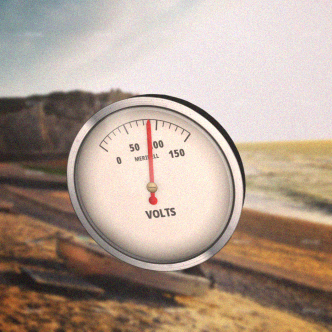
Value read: 90,V
